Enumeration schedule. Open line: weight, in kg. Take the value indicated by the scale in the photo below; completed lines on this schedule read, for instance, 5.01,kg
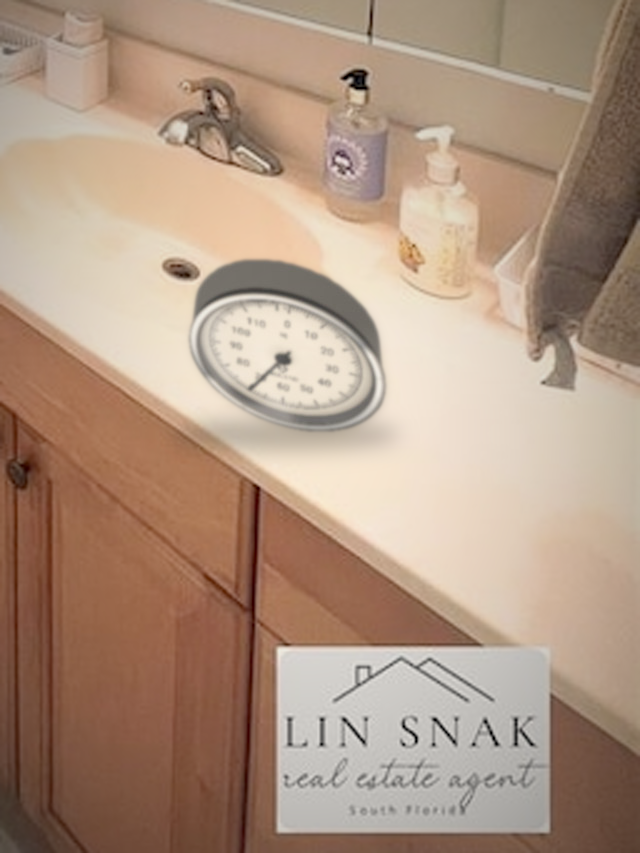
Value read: 70,kg
